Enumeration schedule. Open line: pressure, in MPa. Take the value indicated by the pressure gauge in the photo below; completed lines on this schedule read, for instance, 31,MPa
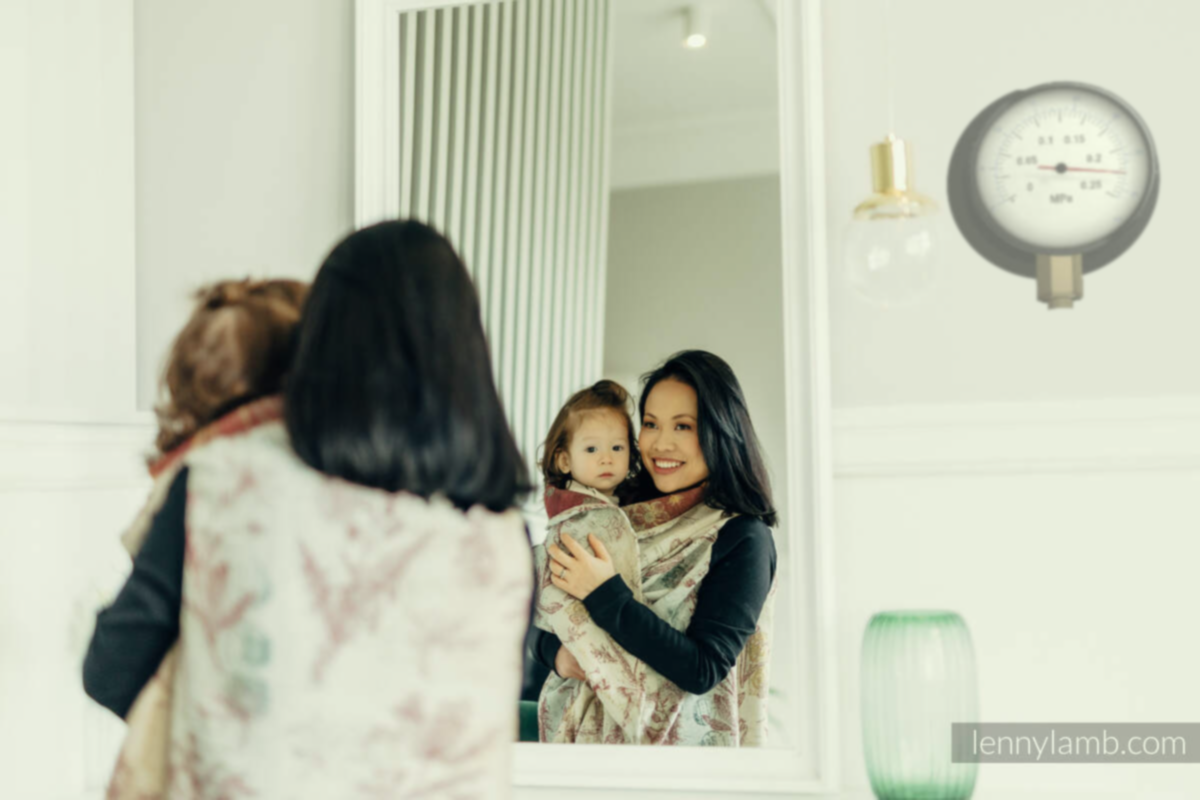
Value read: 0.225,MPa
